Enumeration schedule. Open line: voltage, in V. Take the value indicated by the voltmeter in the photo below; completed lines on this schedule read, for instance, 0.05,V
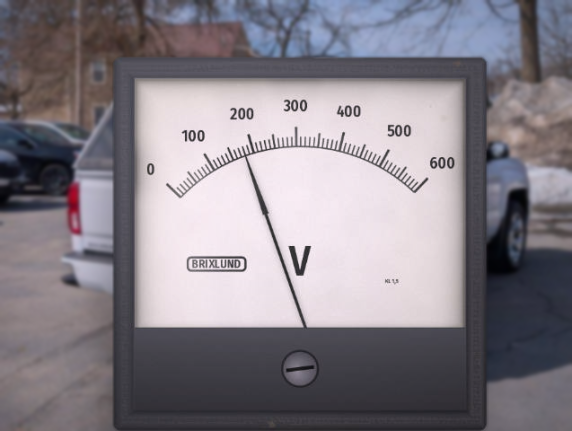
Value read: 180,V
